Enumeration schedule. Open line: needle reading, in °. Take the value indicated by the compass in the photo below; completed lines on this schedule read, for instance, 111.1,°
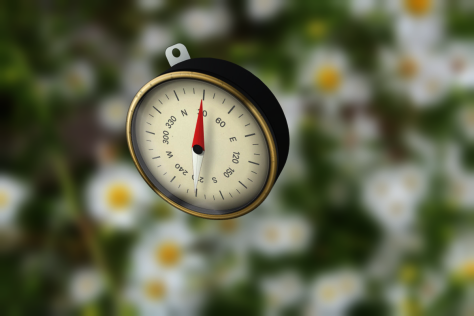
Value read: 30,°
